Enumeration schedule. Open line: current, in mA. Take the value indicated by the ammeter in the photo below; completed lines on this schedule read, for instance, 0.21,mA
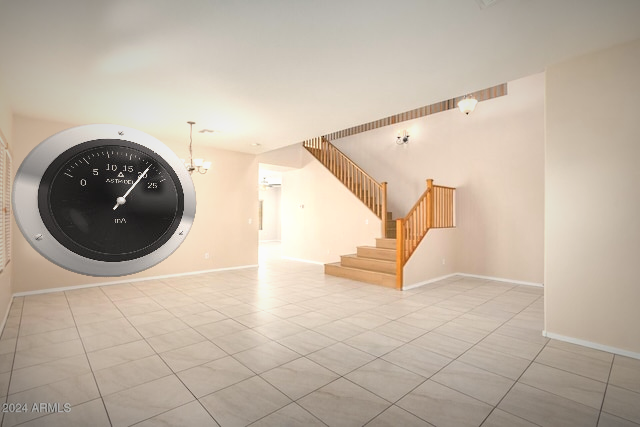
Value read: 20,mA
